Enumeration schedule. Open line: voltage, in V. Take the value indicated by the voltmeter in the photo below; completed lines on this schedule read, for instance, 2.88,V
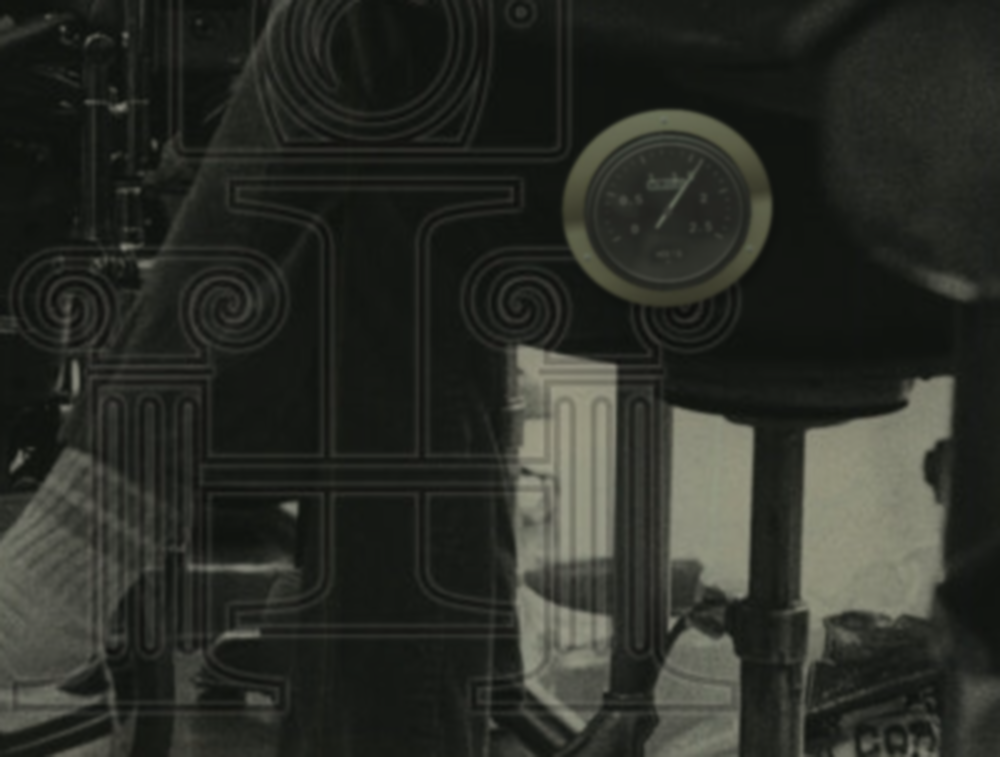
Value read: 1.6,V
